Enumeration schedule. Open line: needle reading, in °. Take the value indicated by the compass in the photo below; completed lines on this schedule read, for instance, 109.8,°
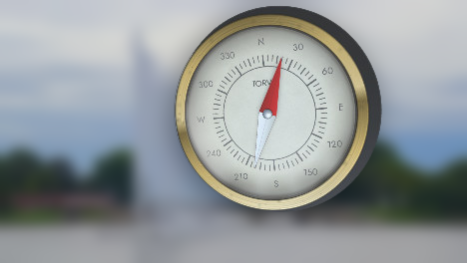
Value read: 20,°
